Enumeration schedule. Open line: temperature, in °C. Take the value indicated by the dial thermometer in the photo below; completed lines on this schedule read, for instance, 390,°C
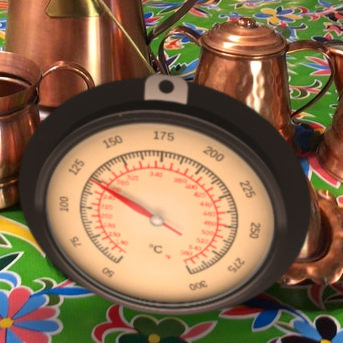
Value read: 125,°C
